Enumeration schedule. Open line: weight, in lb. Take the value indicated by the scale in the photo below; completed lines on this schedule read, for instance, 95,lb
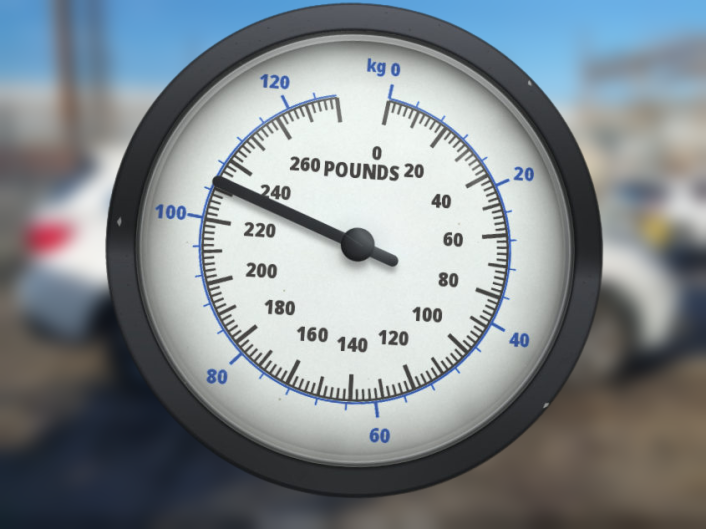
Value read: 232,lb
